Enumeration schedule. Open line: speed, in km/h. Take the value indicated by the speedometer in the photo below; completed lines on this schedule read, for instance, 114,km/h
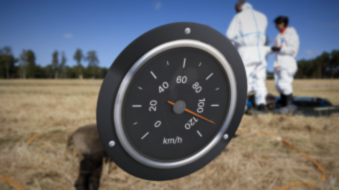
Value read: 110,km/h
